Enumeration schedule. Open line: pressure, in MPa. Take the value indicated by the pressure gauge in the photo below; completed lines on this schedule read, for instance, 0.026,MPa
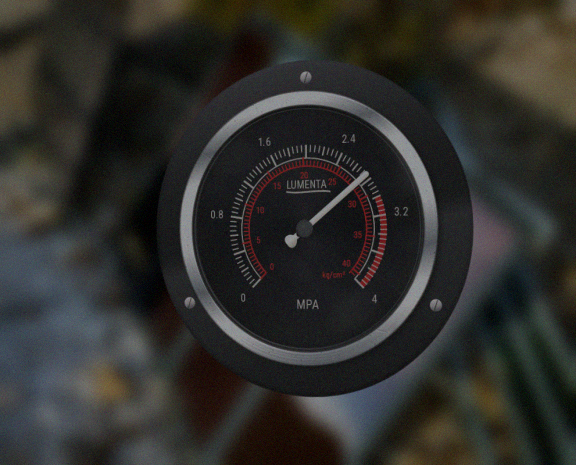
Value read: 2.75,MPa
